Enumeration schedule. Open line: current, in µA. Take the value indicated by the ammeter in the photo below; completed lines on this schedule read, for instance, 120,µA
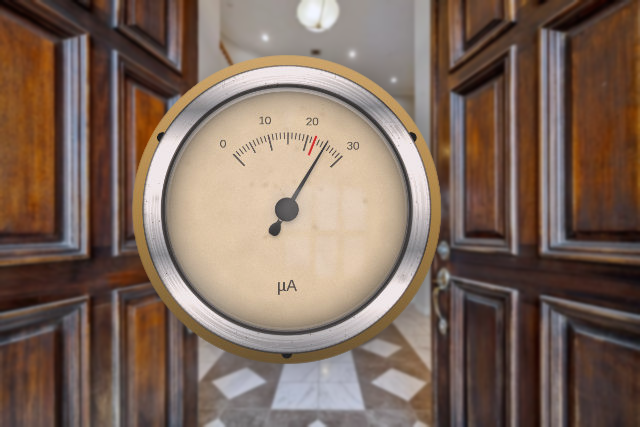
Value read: 25,µA
